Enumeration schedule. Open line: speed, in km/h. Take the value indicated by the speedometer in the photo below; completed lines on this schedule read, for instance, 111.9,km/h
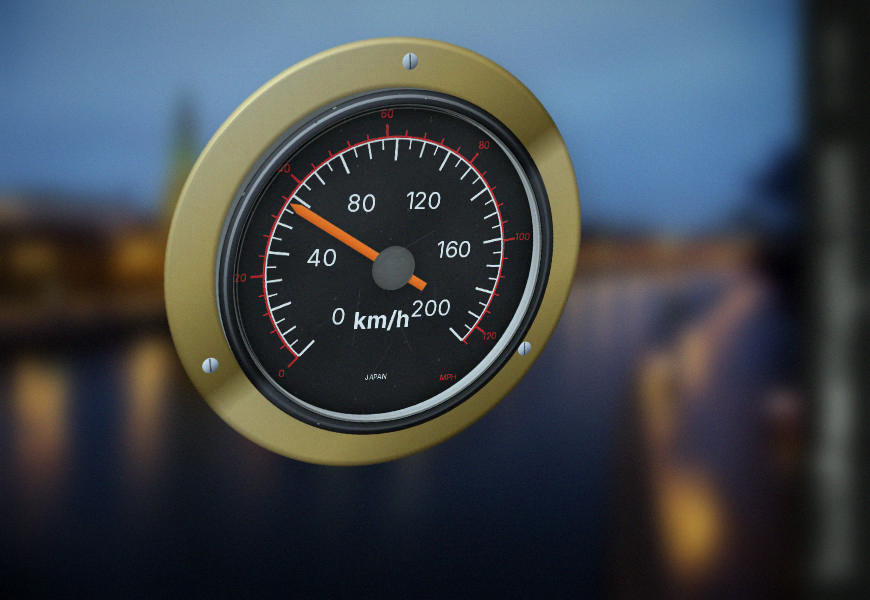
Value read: 57.5,km/h
